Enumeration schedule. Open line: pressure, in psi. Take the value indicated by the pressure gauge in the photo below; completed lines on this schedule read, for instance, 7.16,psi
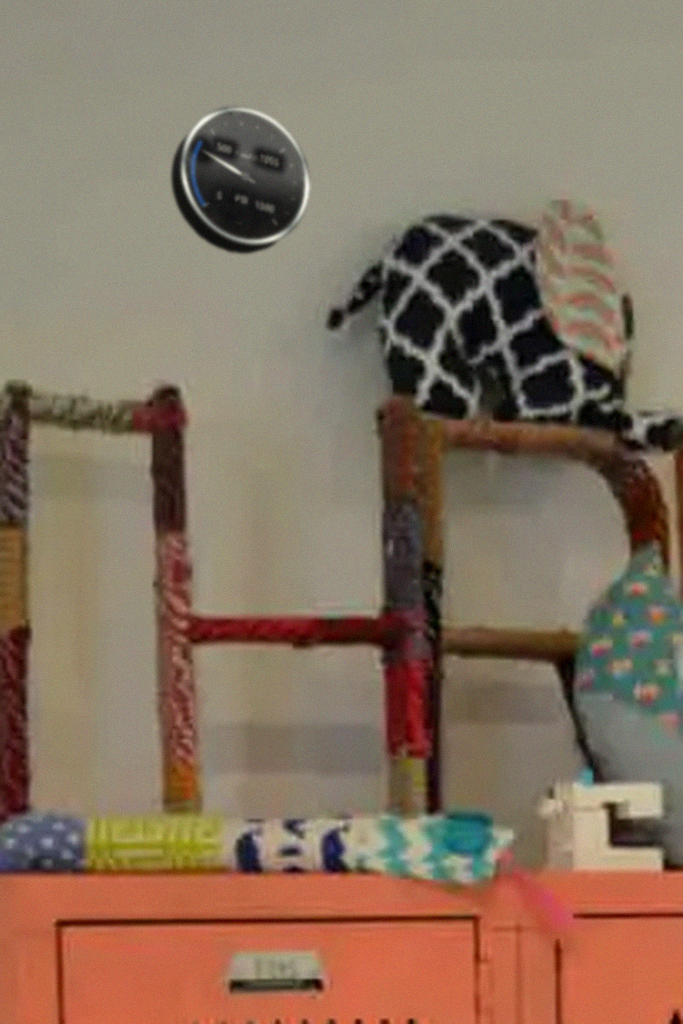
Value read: 350,psi
